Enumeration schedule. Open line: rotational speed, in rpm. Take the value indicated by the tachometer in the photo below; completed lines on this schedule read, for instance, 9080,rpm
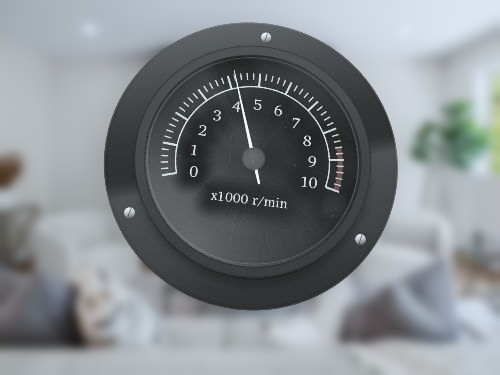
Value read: 4200,rpm
